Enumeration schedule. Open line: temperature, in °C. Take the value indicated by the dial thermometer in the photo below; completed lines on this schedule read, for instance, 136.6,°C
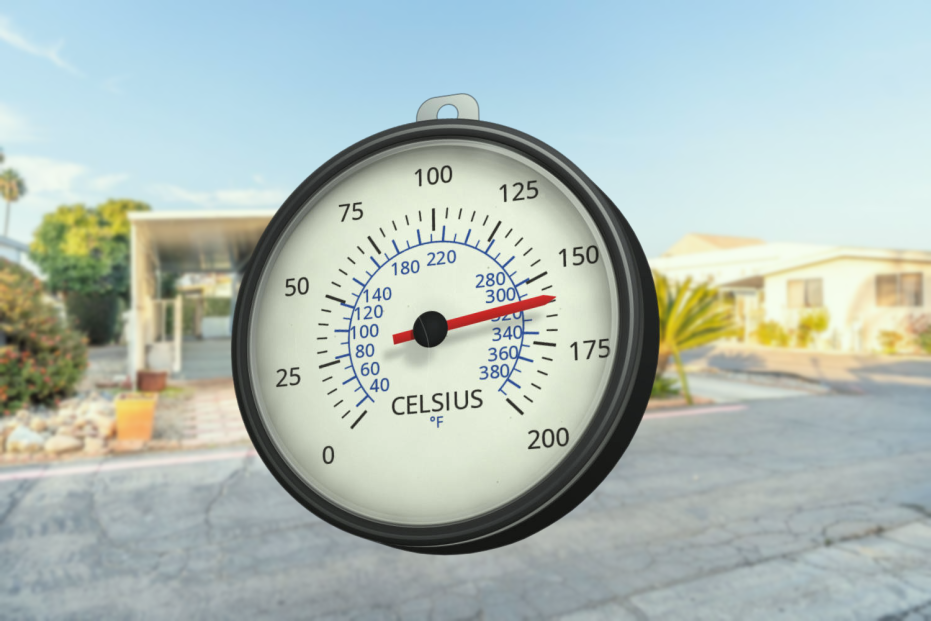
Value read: 160,°C
